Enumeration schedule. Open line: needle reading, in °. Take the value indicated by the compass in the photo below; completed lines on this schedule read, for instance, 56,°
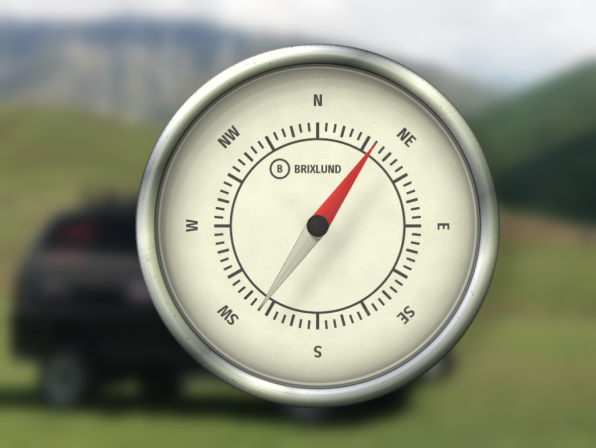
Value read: 35,°
